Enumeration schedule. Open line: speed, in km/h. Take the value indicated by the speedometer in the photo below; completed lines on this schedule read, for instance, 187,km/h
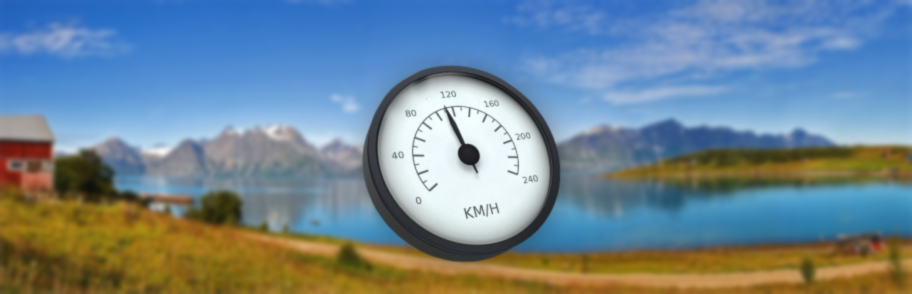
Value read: 110,km/h
